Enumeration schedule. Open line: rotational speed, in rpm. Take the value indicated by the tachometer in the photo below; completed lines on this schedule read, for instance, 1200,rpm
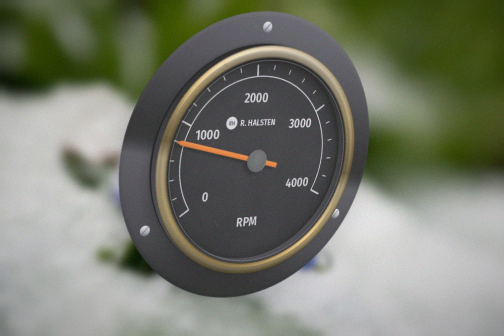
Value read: 800,rpm
